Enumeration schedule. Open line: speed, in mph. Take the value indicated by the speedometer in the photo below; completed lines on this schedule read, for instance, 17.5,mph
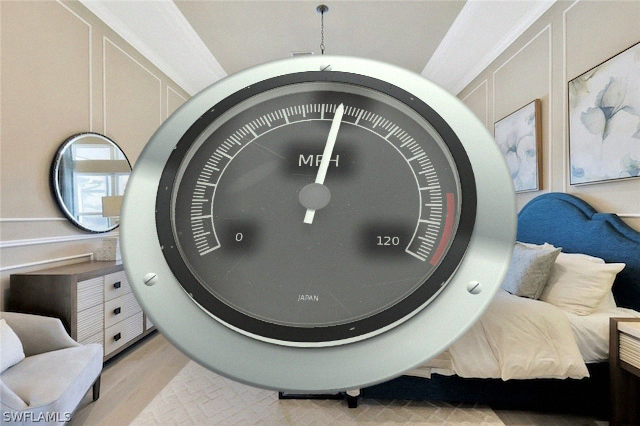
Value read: 65,mph
